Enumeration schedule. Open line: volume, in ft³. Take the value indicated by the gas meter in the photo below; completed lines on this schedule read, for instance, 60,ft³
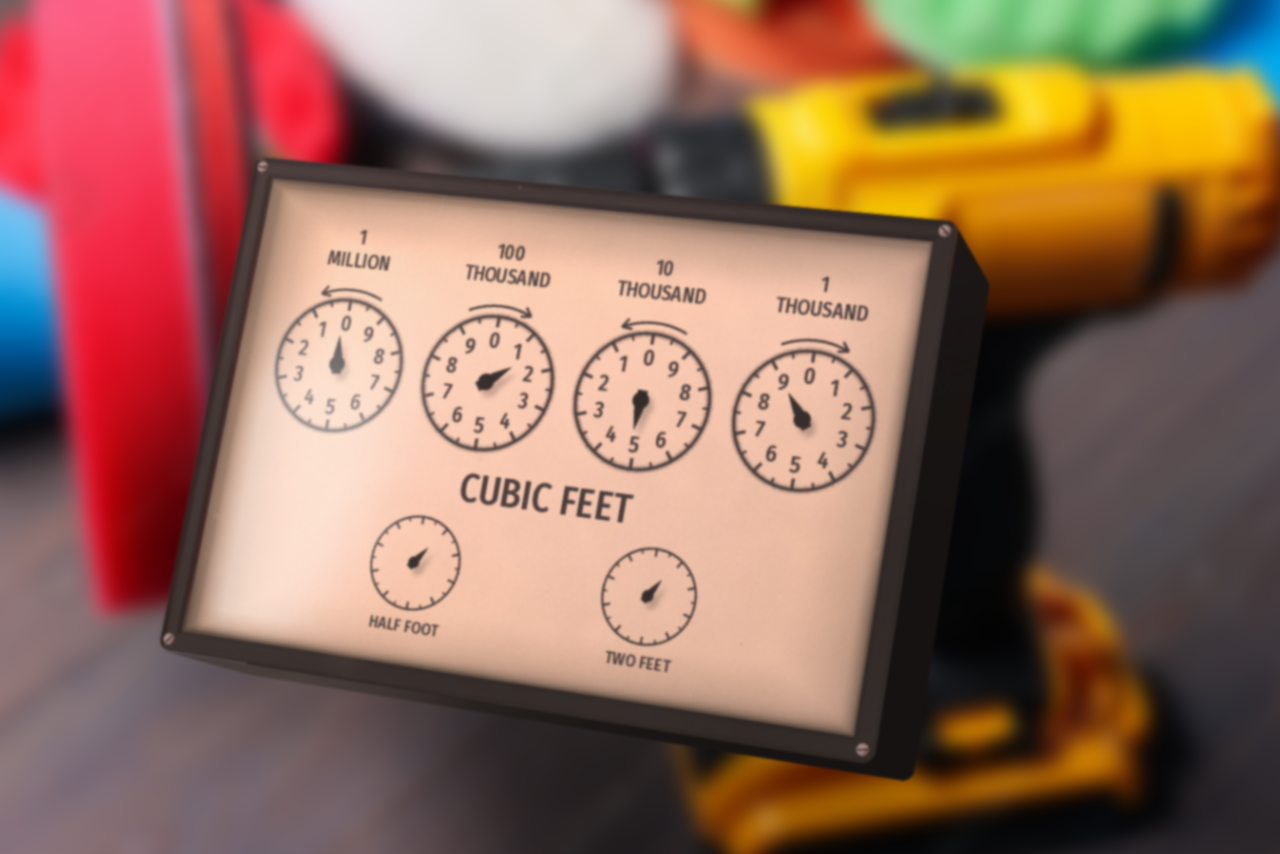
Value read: 14900,ft³
